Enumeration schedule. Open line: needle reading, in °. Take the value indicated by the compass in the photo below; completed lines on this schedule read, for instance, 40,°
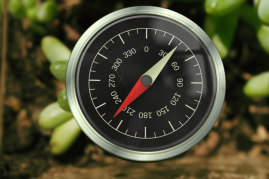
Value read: 220,°
